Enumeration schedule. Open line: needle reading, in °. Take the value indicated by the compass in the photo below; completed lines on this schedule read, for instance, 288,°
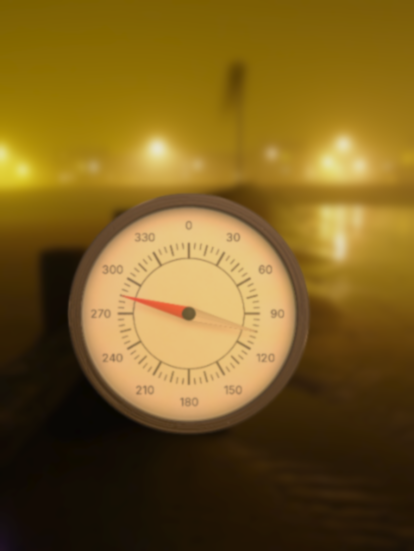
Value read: 285,°
